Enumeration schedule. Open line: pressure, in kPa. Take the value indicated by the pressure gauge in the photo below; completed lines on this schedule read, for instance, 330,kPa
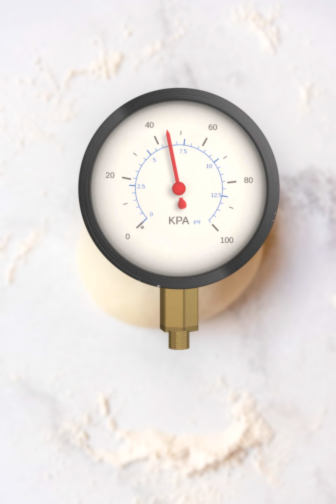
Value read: 45,kPa
